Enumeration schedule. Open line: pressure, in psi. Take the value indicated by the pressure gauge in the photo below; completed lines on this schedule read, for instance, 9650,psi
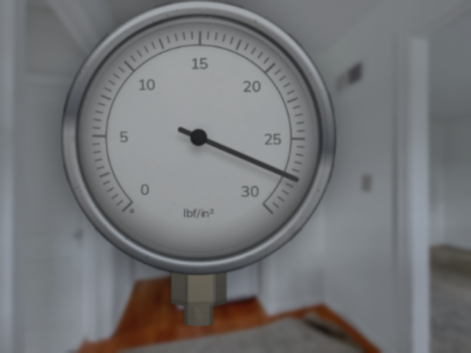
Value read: 27.5,psi
